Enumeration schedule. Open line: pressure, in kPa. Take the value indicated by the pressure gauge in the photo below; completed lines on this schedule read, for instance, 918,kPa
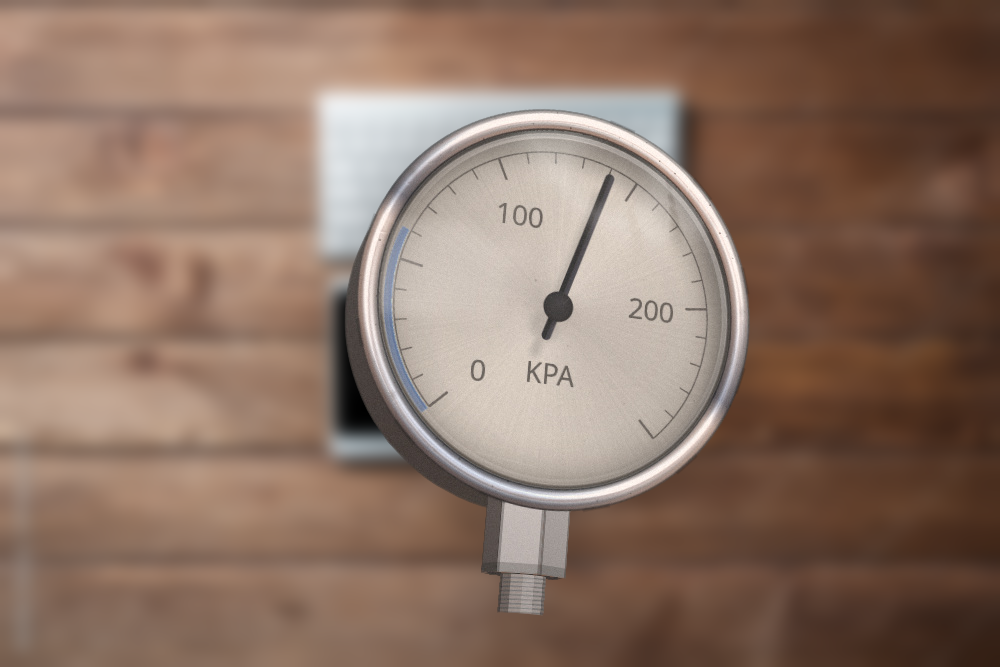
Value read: 140,kPa
